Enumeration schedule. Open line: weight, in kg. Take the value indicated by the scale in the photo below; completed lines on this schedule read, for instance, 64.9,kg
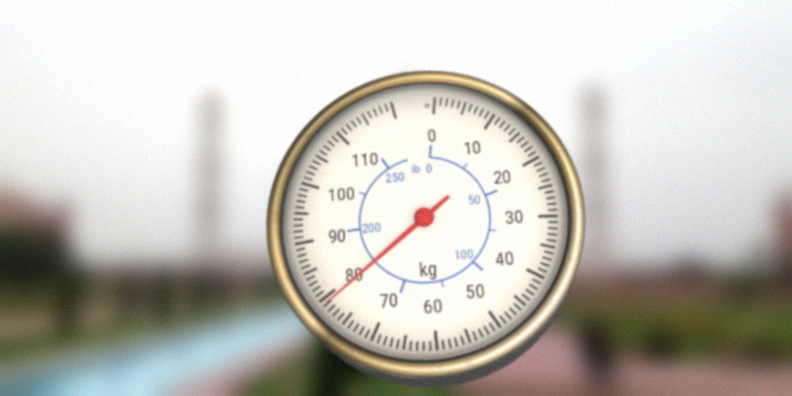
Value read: 79,kg
